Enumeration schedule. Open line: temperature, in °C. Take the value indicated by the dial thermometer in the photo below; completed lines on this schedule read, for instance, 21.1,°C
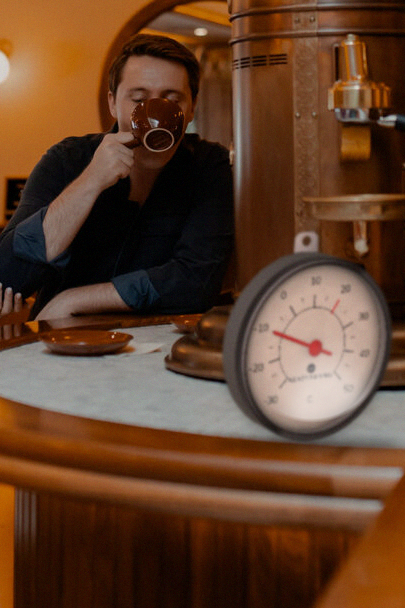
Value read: -10,°C
